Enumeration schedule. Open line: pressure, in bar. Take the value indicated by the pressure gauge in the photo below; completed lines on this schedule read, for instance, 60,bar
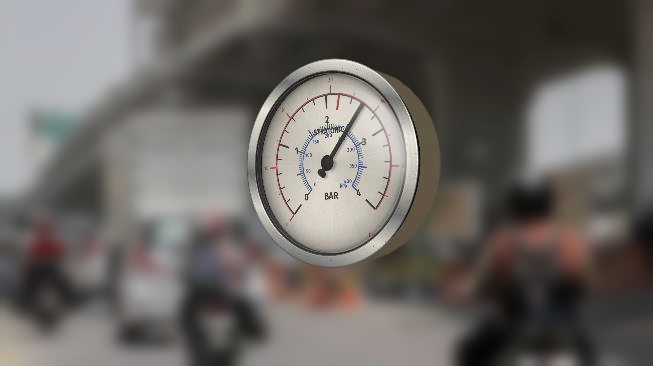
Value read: 2.6,bar
